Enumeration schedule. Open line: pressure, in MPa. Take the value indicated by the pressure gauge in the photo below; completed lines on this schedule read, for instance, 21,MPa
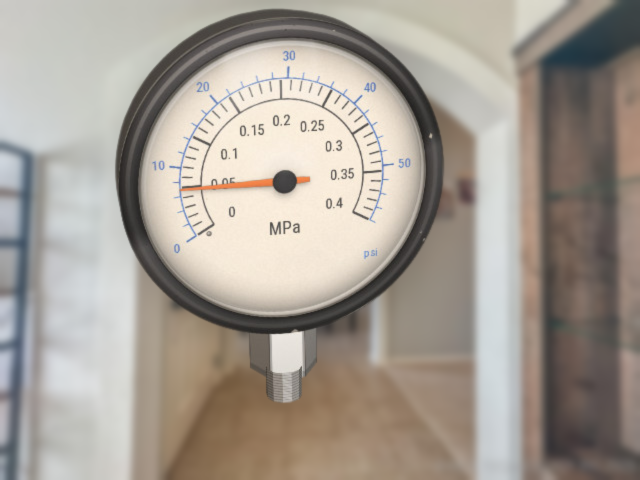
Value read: 0.05,MPa
